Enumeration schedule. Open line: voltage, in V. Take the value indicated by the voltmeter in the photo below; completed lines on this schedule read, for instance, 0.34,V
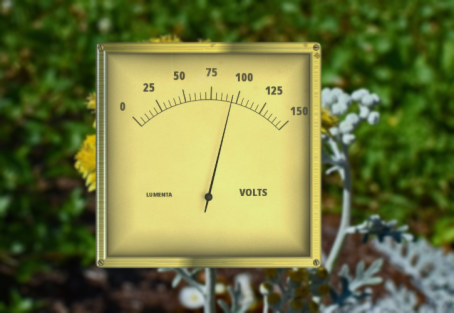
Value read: 95,V
